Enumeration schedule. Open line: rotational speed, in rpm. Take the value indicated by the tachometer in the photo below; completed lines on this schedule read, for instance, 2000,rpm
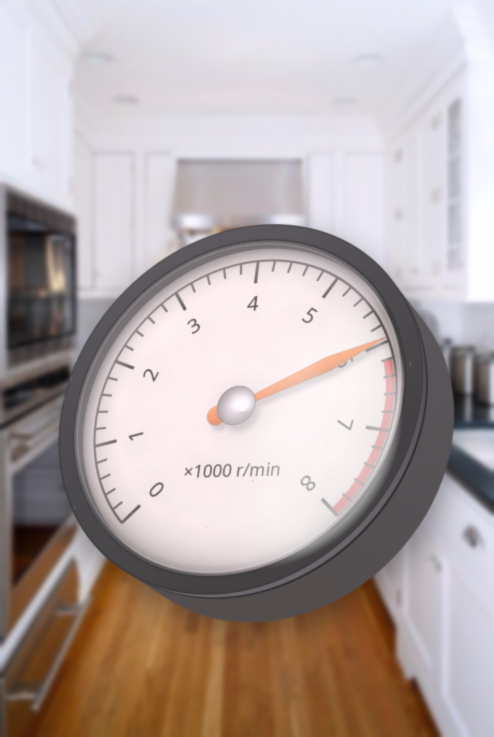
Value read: 6000,rpm
